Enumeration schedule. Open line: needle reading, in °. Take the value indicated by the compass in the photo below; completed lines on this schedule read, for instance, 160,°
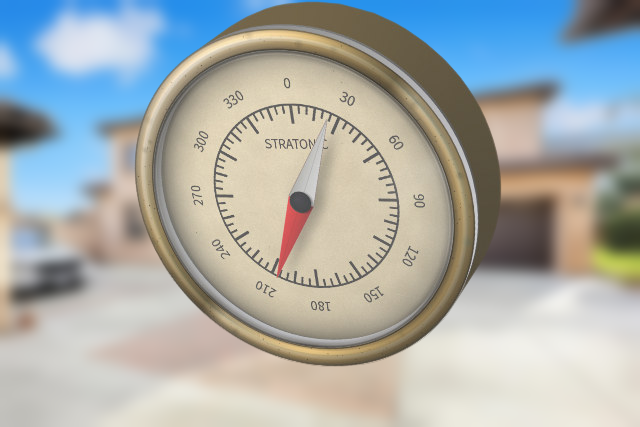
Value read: 205,°
